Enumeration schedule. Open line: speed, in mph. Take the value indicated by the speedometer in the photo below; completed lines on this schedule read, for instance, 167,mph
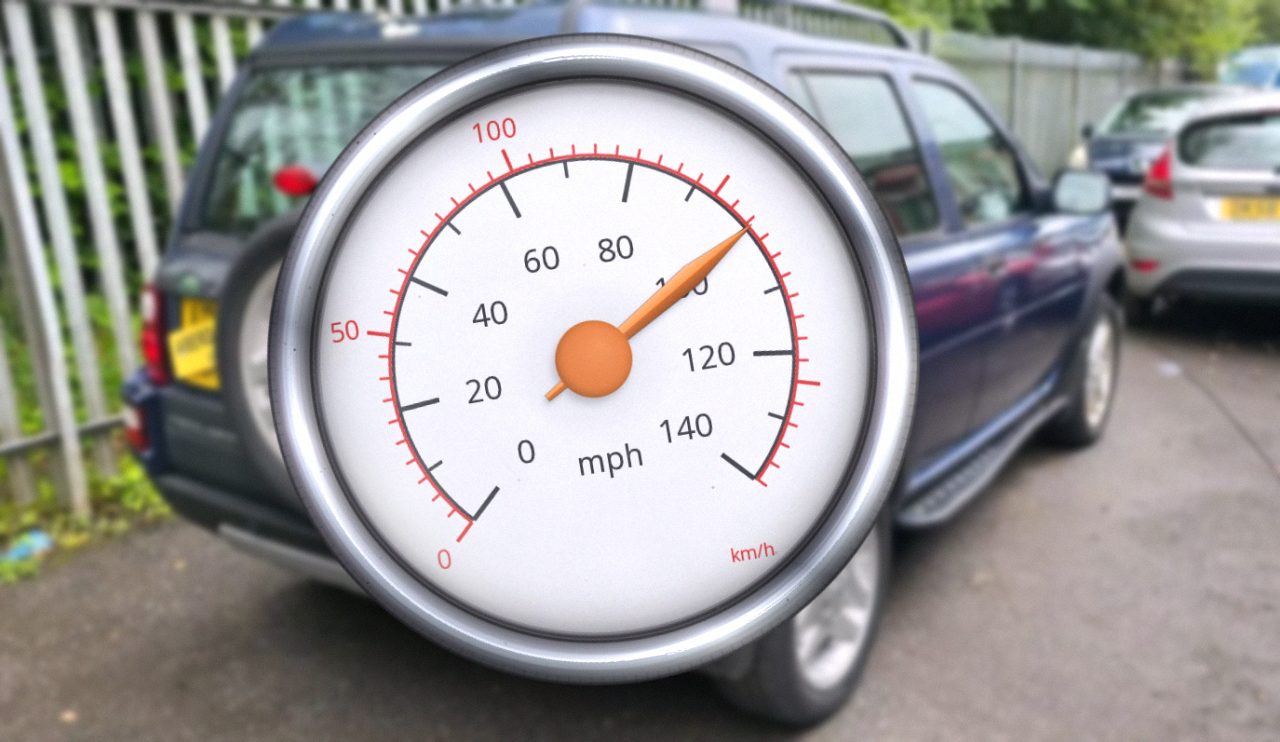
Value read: 100,mph
